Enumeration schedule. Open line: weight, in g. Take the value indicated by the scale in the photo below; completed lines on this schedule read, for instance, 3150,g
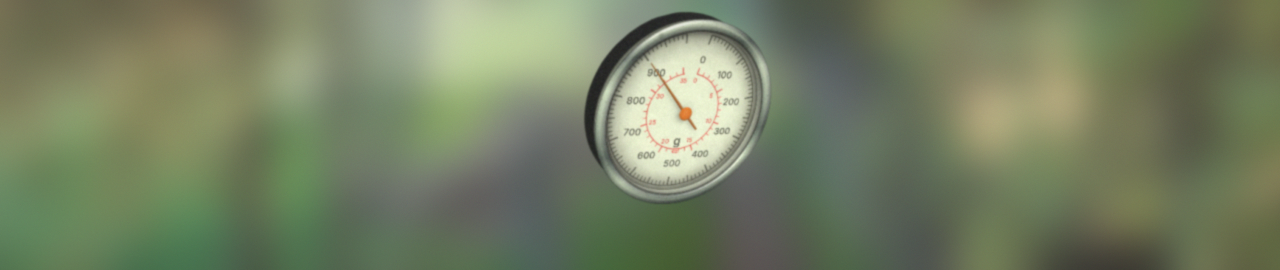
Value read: 900,g
